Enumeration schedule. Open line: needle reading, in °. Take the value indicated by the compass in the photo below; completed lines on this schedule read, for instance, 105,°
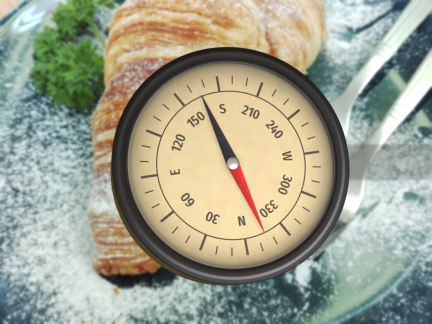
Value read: 345,°
